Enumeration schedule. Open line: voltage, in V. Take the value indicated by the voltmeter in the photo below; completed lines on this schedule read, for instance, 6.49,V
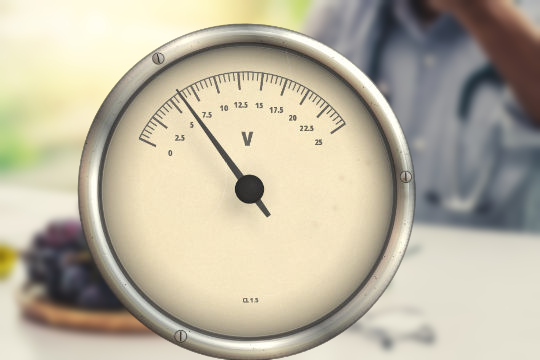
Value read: 6,V
